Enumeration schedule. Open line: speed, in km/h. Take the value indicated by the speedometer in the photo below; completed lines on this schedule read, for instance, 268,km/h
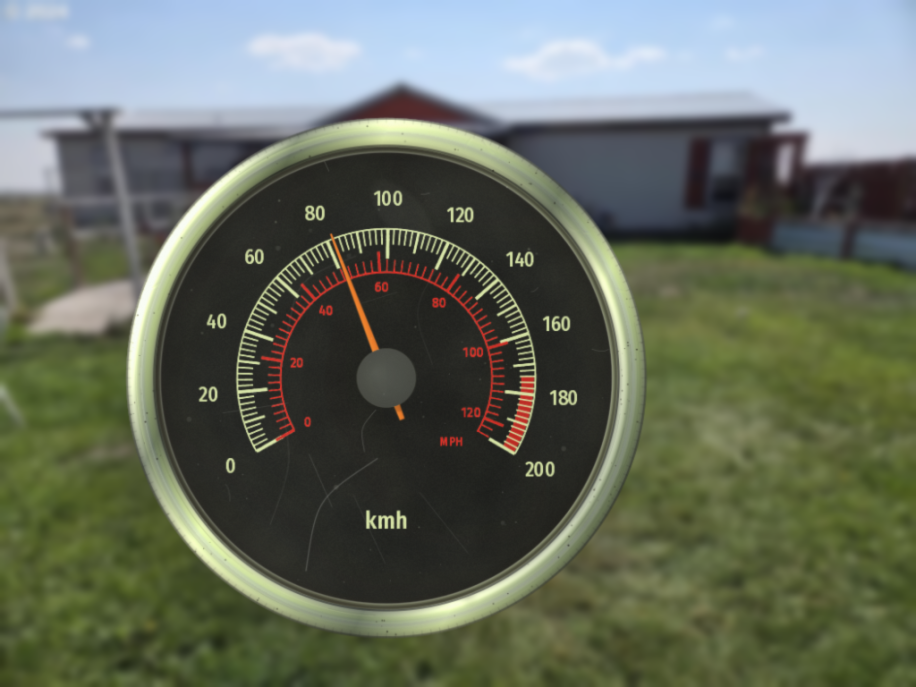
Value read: 82,km/h
